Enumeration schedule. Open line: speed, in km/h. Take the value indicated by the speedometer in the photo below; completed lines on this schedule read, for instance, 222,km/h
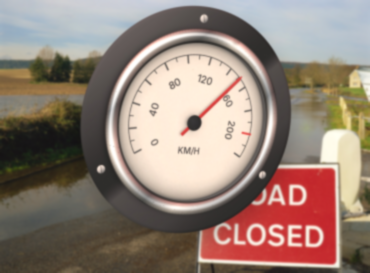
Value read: 150,km/h
